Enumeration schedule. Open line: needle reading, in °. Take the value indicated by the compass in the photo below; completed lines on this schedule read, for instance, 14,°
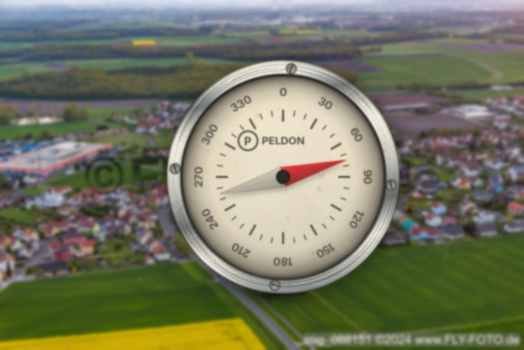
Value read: 75,°
